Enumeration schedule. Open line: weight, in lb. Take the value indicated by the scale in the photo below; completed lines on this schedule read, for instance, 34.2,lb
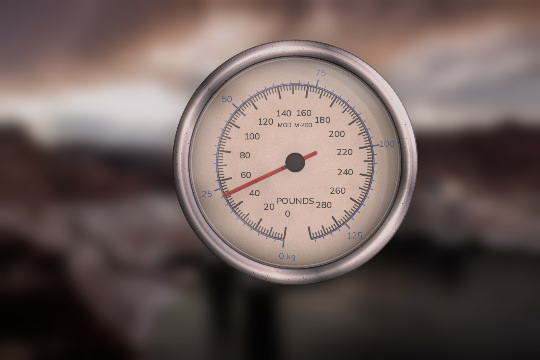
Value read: 50,lb
